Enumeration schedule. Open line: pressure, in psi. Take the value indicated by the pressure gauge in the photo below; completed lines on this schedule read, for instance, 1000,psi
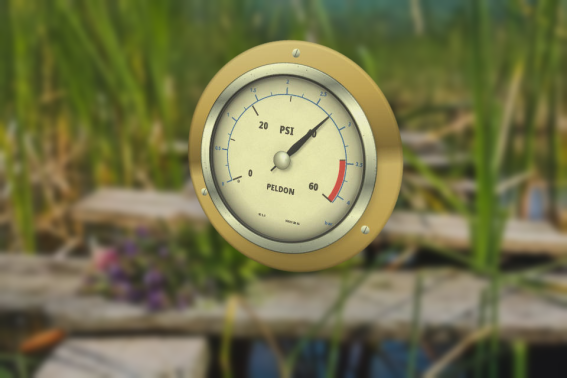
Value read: 40,psi
